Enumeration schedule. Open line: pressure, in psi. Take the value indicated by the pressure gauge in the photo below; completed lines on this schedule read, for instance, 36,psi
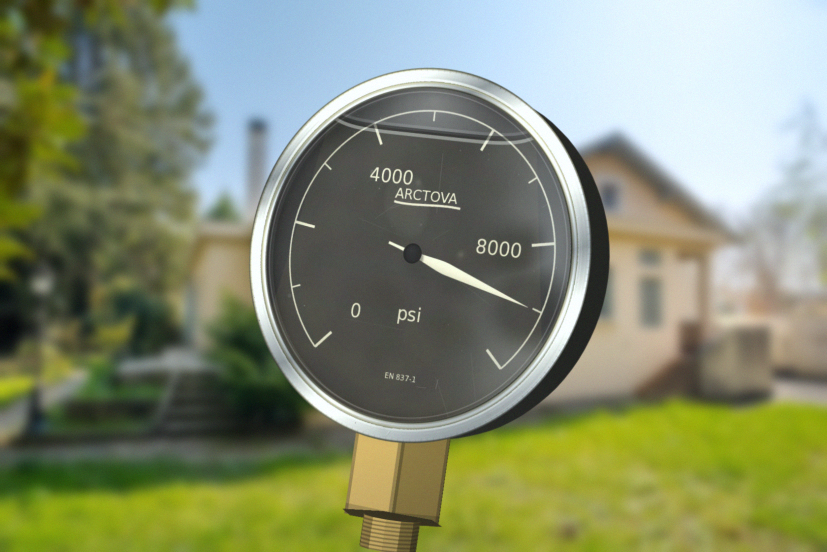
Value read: 9000,psi
